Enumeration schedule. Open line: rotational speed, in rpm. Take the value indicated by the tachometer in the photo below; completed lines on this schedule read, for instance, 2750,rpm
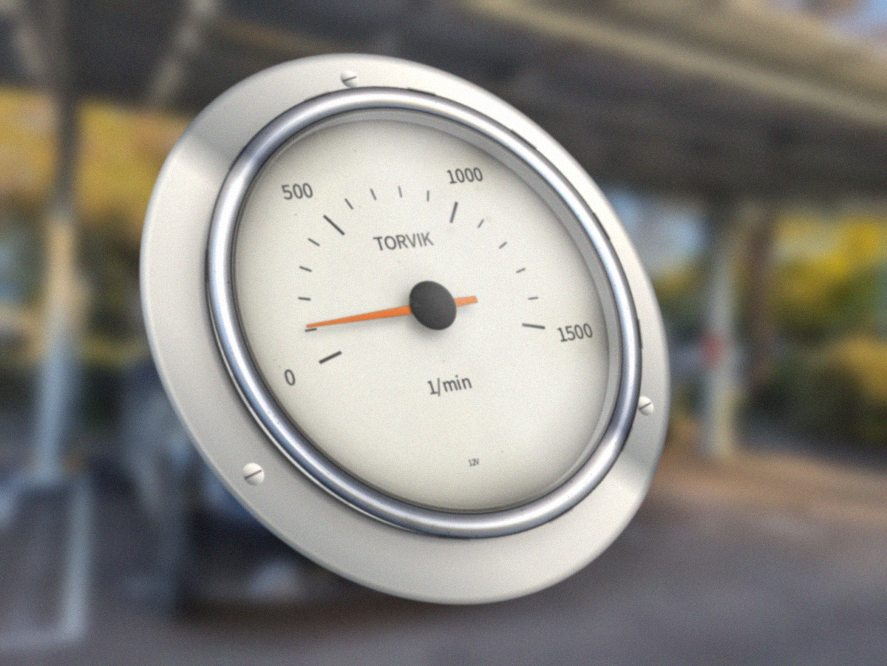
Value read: 100,rpm
